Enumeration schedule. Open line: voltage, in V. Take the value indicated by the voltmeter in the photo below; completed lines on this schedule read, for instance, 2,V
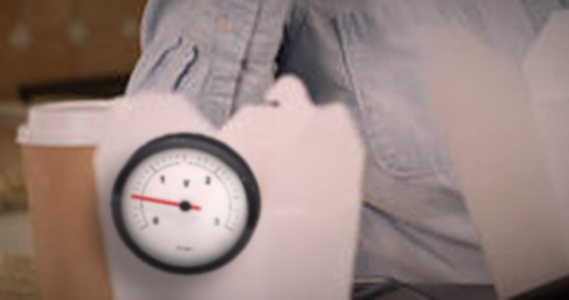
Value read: 0.5,V
